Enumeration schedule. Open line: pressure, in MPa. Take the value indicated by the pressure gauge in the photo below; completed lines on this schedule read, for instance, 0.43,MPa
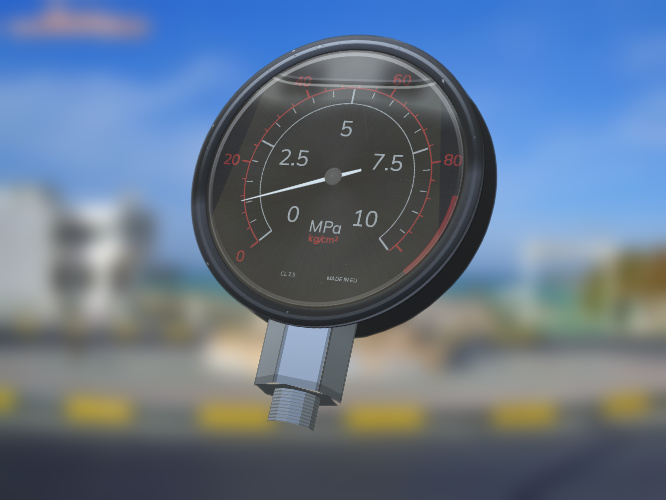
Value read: 1,MPa
